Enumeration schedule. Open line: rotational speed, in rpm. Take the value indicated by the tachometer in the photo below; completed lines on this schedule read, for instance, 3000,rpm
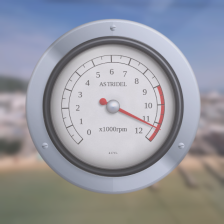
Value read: 11250,rpm
